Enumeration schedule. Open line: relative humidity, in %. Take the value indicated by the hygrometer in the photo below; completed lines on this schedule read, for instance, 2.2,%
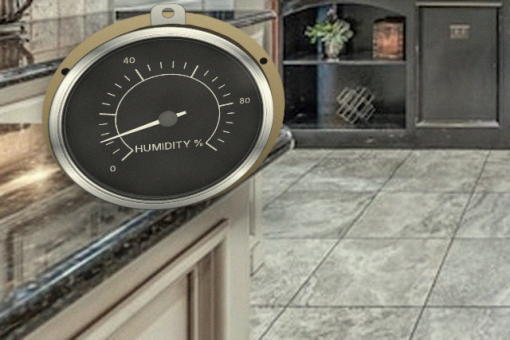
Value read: 10,%
